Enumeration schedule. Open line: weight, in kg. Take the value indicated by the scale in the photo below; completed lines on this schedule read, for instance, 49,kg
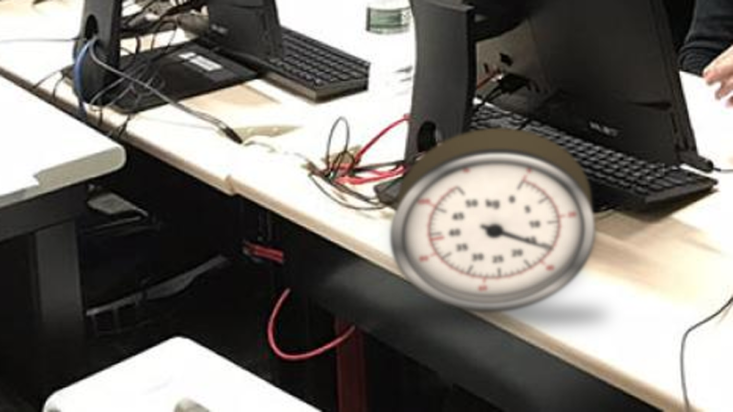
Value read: 15,kg
